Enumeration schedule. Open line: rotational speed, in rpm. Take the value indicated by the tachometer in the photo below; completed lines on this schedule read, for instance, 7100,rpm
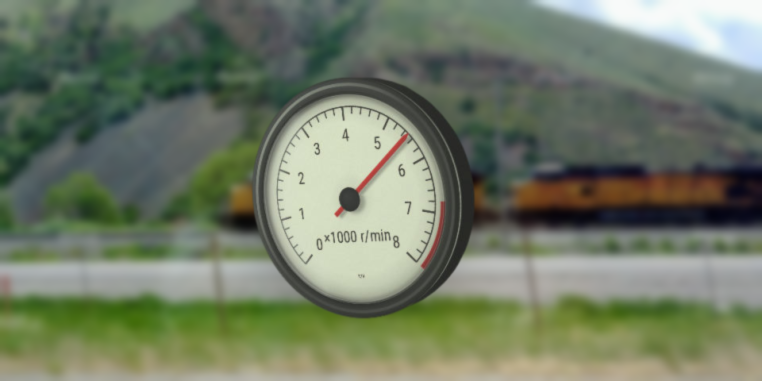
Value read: 5500,rpm
